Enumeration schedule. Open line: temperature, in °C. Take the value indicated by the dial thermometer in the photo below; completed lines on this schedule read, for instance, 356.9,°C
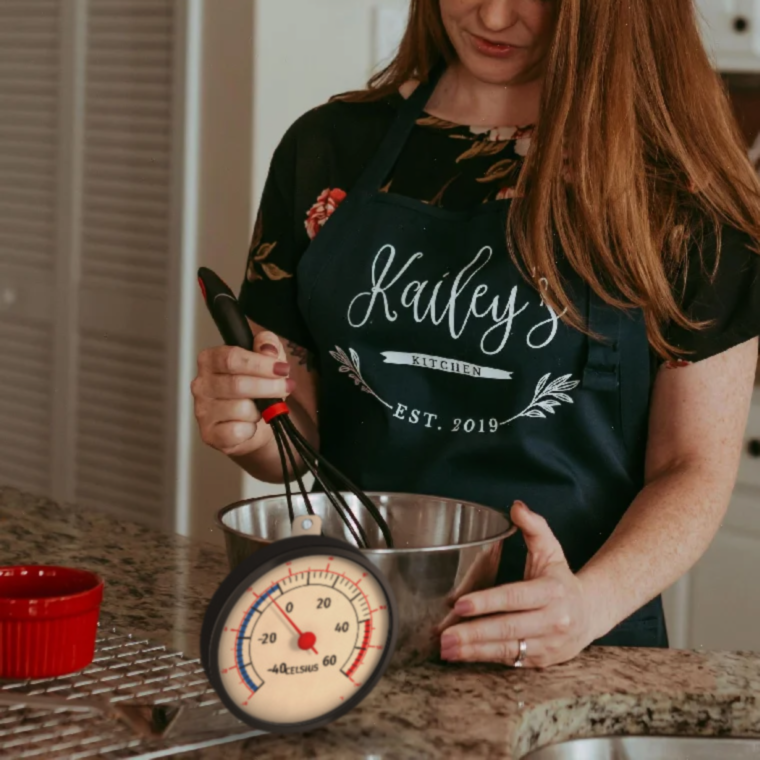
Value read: -4,°C
